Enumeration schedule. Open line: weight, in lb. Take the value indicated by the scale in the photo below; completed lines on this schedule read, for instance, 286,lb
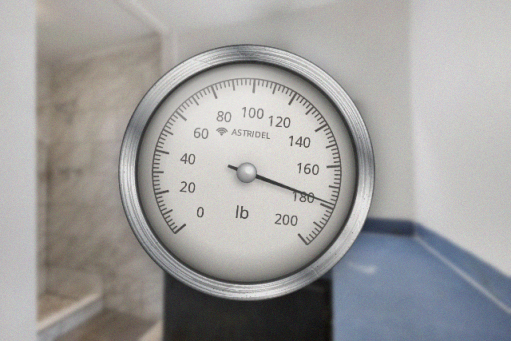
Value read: 178,lb
